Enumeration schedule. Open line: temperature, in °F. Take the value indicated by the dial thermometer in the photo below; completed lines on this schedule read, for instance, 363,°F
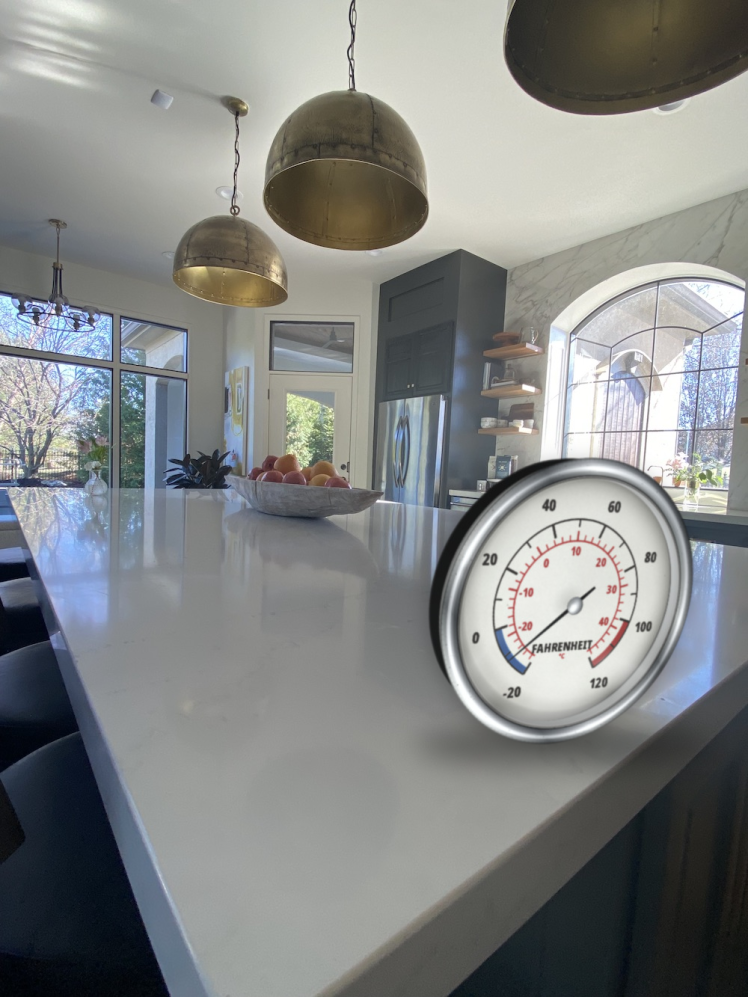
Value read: -10,°F
